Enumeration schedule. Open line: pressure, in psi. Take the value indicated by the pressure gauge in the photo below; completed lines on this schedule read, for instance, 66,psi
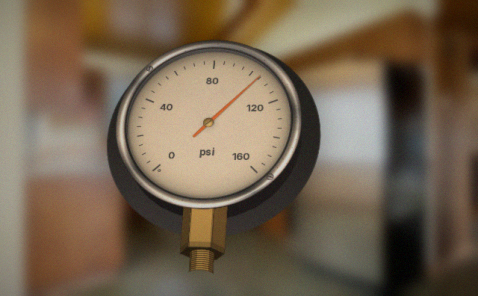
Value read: 105,psi
